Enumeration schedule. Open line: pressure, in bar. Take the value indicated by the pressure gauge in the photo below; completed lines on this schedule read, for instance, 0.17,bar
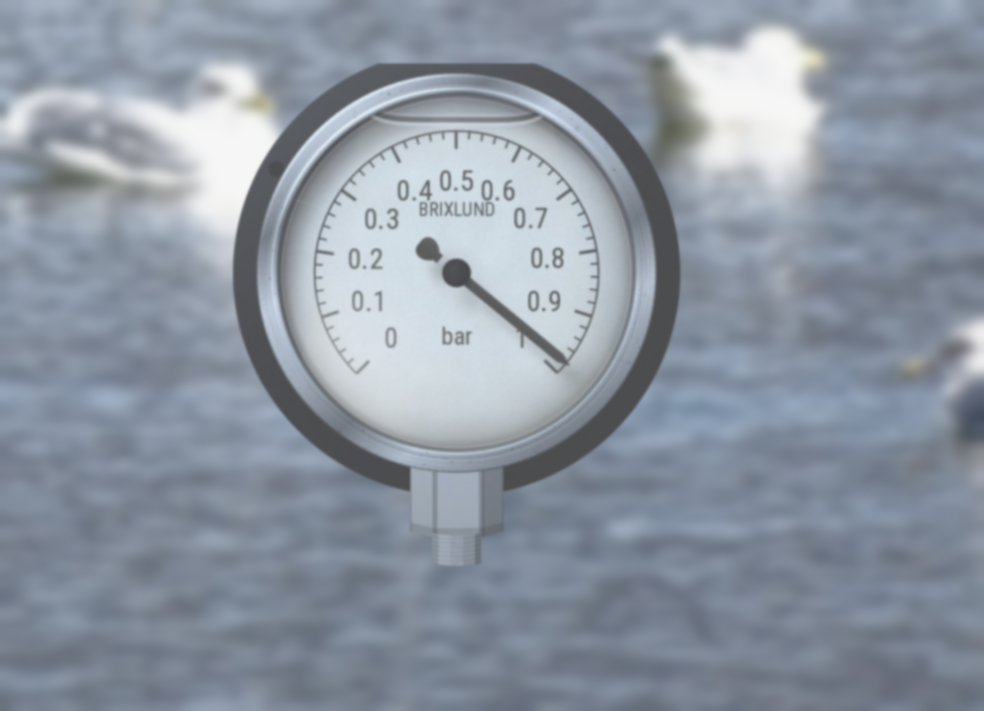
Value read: 0.98,bar
